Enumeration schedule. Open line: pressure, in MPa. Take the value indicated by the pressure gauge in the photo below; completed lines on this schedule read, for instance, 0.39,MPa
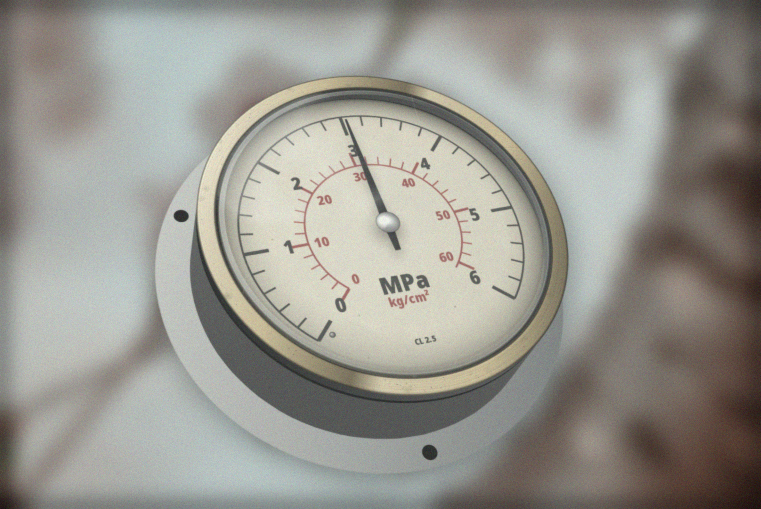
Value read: 3,MPa
